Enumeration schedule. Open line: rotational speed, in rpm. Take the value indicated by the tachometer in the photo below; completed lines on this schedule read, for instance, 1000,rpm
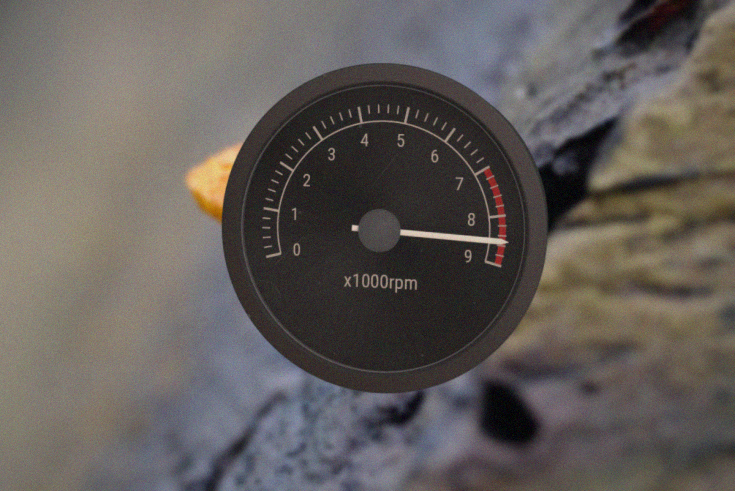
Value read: 8500,rpm
